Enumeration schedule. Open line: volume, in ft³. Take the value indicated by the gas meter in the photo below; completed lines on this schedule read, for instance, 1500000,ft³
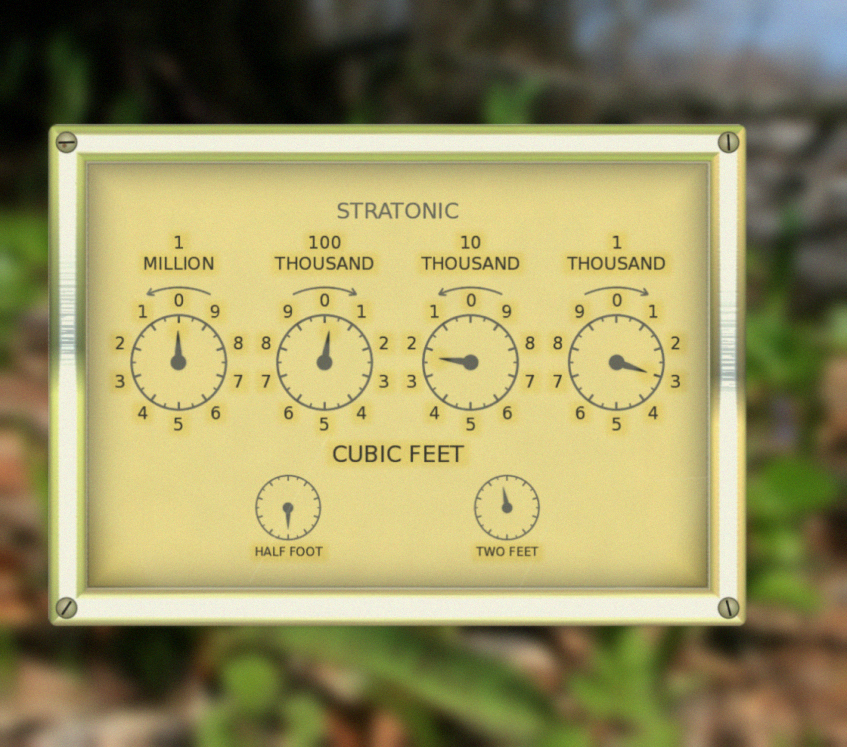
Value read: 2300,ft³
